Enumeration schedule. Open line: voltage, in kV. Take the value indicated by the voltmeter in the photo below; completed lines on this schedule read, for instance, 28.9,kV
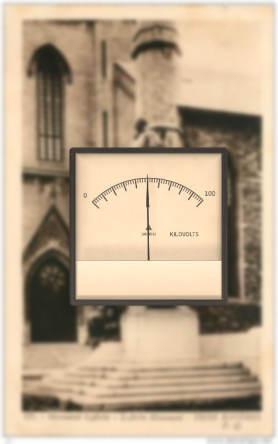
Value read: 50,kV
